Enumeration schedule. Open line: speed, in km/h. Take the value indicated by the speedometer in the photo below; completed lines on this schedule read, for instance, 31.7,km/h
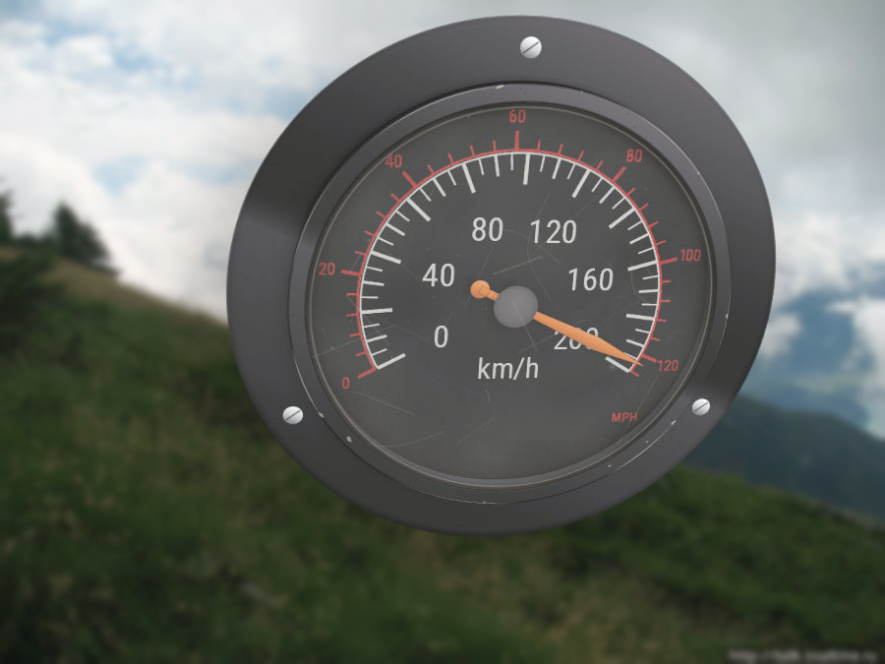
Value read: 195,km/h
